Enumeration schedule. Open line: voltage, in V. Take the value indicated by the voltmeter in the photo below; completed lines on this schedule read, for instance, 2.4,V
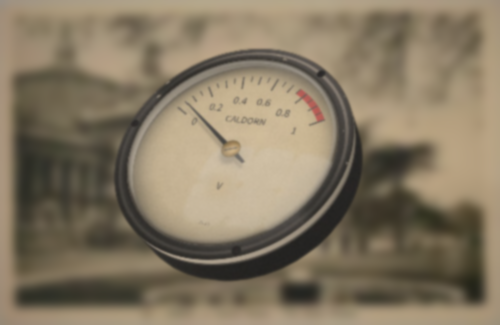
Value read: 0.05,V
